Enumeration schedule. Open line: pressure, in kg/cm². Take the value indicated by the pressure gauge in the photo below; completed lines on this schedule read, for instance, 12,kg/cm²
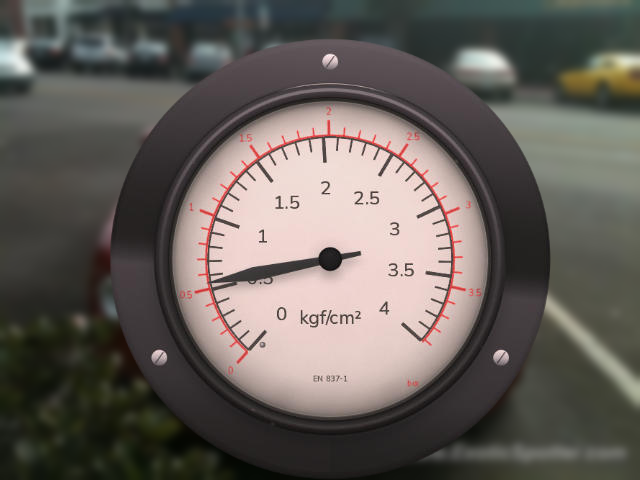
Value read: 0.55,kg/cm²
